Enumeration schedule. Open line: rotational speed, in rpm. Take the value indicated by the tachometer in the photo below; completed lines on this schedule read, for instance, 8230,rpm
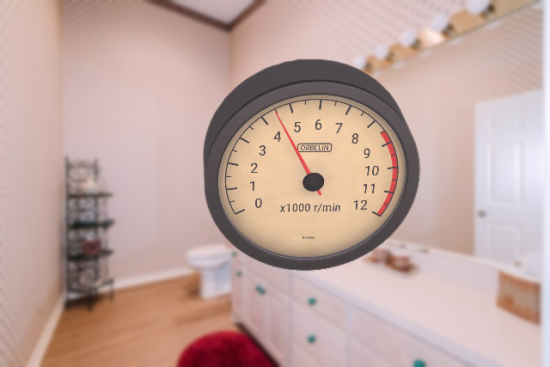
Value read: 4500,rpm
